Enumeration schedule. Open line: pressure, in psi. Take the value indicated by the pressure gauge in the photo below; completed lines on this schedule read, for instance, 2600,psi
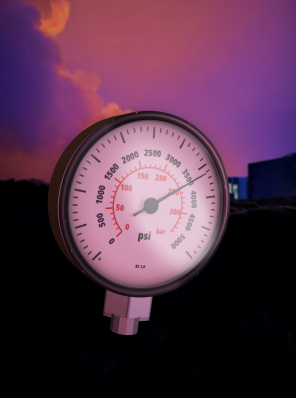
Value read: 3600,psi
